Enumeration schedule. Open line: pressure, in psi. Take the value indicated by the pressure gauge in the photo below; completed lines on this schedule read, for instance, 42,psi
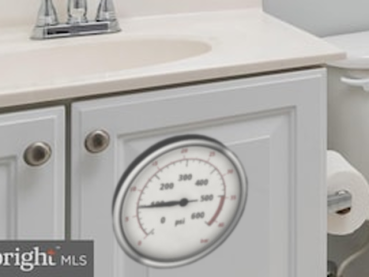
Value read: 100,psi
